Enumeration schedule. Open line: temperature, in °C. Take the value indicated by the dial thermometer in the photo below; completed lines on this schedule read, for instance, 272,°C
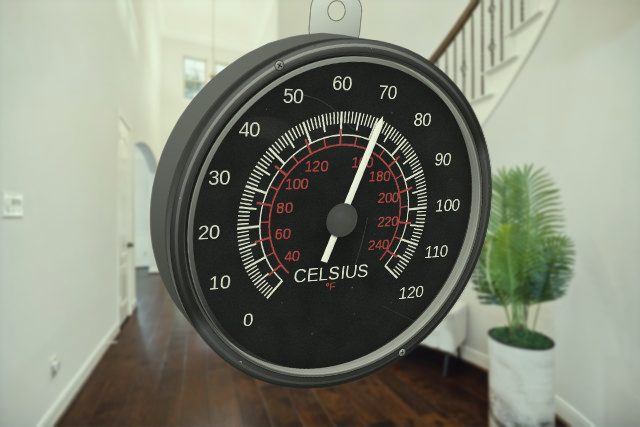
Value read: 70,°C
